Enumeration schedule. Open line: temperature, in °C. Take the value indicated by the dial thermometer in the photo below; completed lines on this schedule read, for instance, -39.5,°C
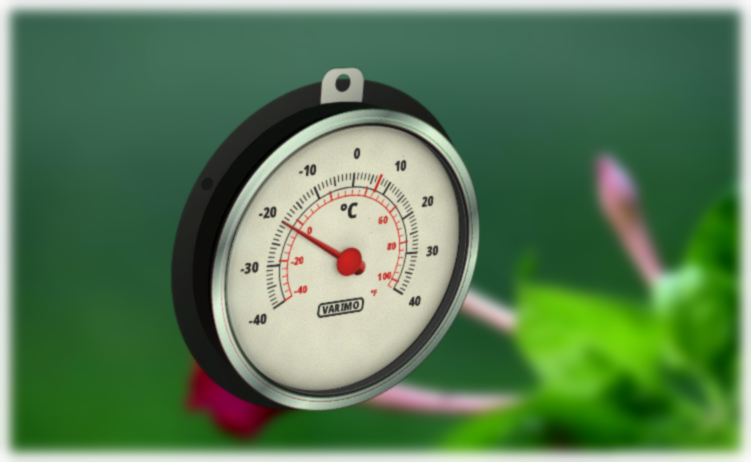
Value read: -20,°C
